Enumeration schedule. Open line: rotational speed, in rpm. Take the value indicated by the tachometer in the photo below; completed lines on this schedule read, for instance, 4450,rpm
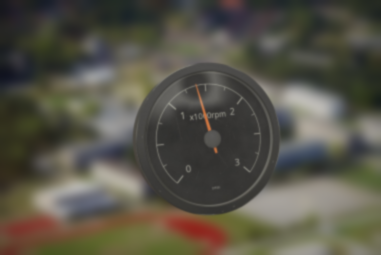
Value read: 1375,rpm
